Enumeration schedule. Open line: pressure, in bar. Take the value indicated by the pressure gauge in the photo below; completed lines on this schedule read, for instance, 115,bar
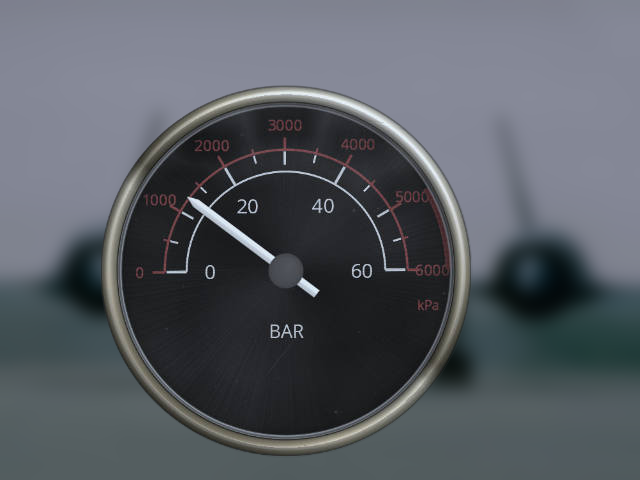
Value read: 12.5,bar
